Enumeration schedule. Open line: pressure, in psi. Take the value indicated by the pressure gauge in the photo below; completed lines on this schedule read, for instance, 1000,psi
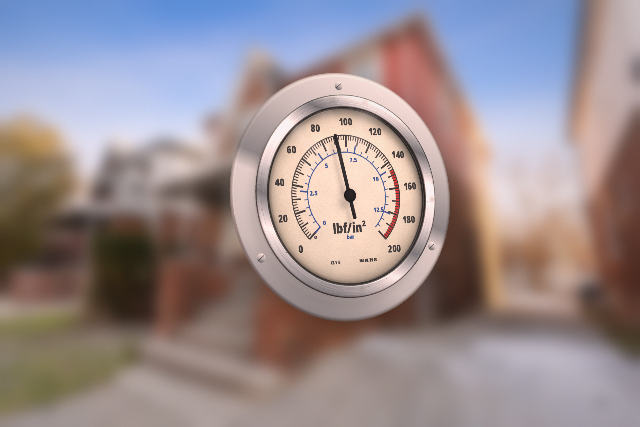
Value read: 90,psi
